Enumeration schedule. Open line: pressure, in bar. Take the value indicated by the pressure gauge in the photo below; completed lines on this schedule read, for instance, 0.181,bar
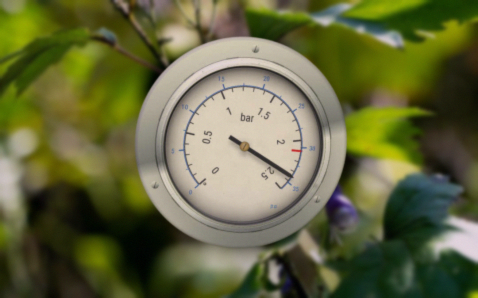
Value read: 2.35,bar
